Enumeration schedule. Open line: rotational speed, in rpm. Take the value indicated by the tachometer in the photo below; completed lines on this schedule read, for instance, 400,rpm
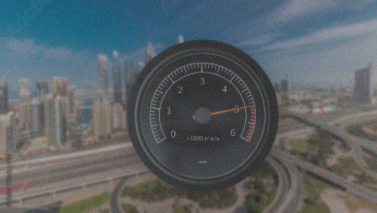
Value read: 5000,rpm
